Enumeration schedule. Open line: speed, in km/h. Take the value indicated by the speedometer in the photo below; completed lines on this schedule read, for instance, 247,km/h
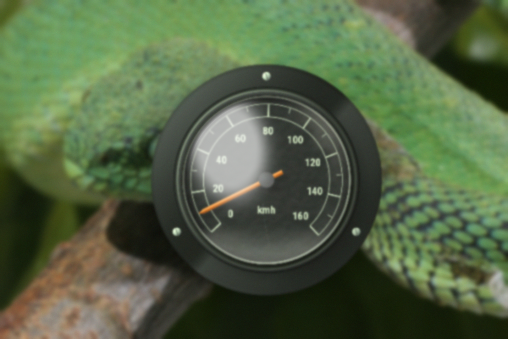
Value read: 10,km/h
